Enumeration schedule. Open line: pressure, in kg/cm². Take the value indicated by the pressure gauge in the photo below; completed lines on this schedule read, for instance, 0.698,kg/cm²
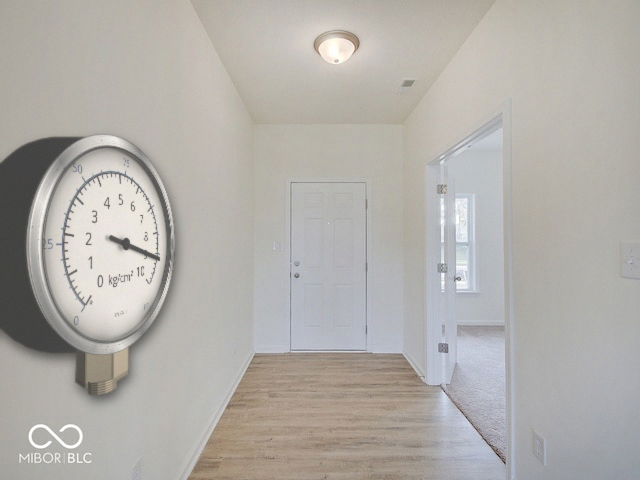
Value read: 9,kg/cm²
